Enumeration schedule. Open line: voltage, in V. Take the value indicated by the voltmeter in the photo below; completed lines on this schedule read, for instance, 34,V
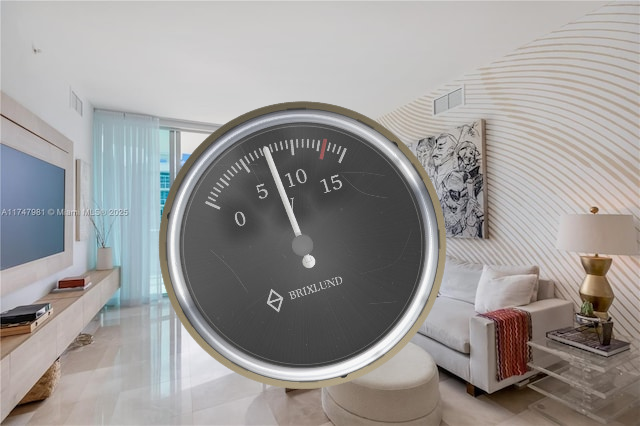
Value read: 7.5,V
